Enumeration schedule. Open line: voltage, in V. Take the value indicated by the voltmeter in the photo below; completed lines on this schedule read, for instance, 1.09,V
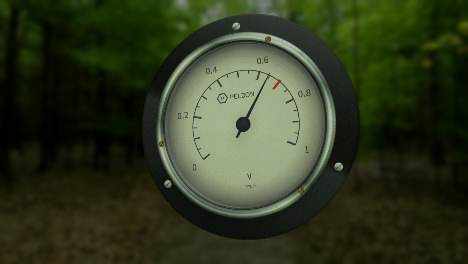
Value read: 0.65,V
